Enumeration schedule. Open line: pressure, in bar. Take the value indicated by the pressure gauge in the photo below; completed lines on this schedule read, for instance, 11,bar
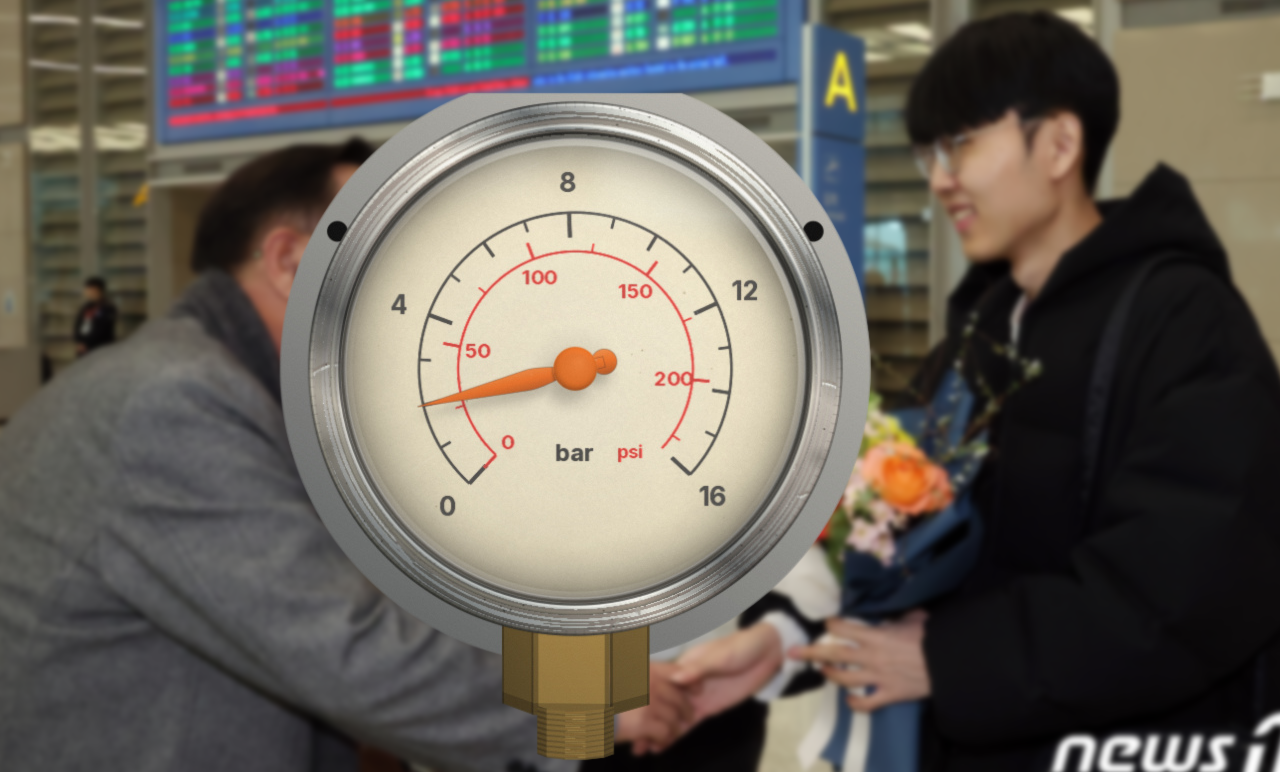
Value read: 2,bar
